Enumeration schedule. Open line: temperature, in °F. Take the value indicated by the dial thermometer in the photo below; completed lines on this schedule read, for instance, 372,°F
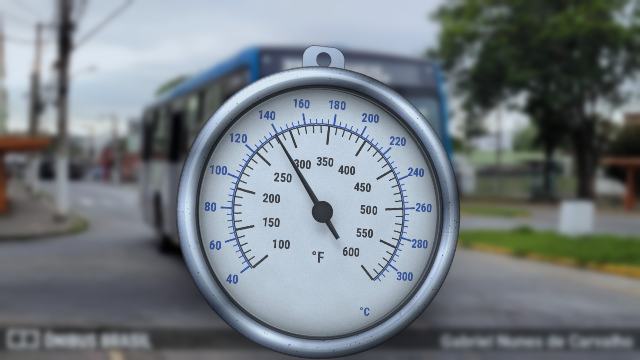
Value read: 280,°F
